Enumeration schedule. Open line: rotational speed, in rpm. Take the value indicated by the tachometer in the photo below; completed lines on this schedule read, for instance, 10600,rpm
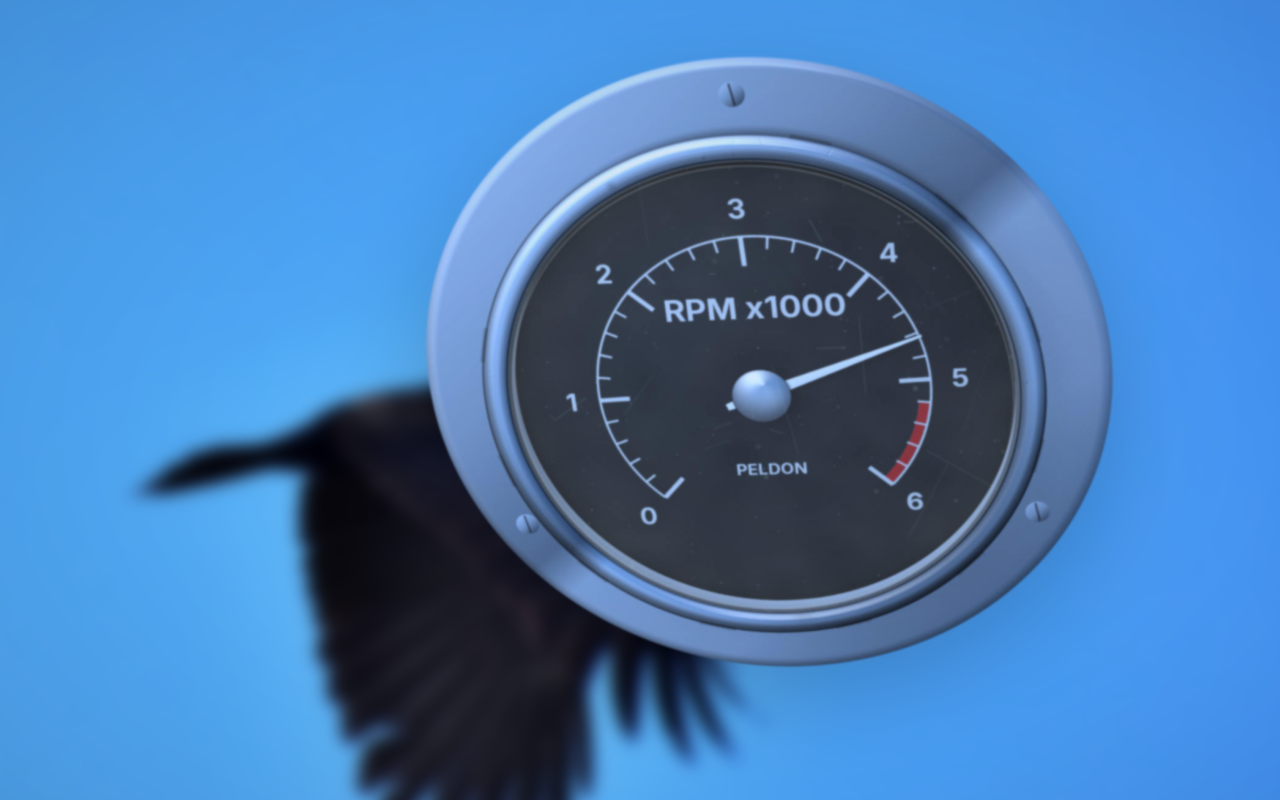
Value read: 4600,rpm
